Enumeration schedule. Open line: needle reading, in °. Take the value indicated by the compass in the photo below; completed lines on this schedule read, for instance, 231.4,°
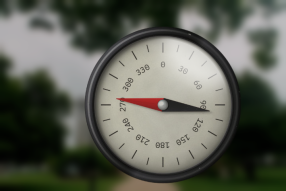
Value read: 277.5,°
